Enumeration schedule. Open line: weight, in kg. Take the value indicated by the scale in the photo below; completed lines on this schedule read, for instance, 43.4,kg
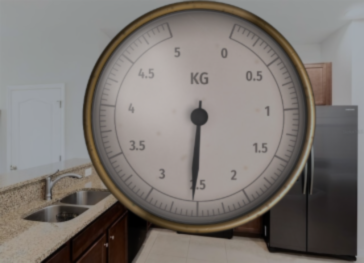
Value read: 2.55,kg
